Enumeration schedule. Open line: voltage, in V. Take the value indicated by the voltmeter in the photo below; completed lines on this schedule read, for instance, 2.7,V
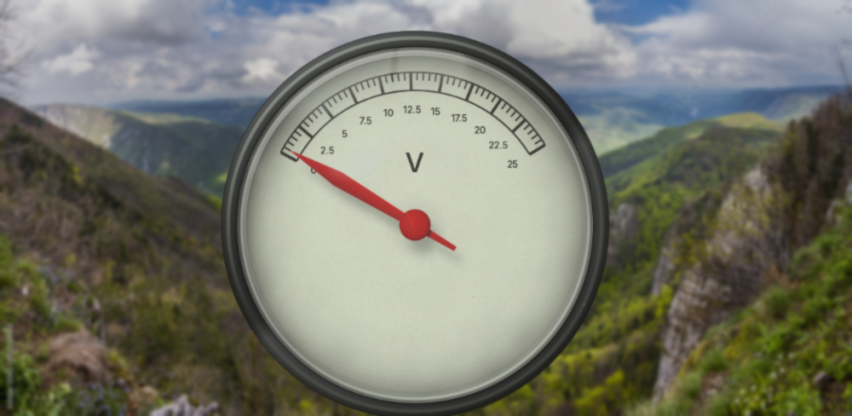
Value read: 0.5,V
